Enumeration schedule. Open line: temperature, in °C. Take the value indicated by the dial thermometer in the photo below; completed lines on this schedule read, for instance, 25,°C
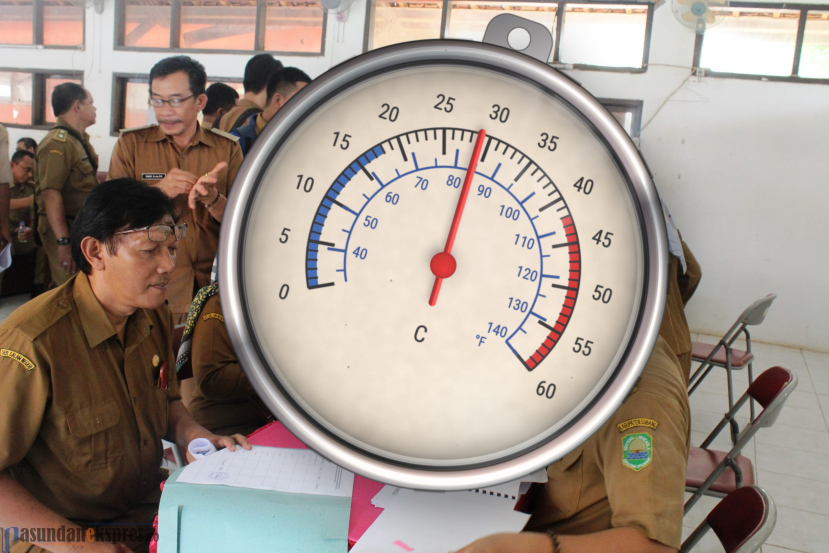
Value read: 29,°C
